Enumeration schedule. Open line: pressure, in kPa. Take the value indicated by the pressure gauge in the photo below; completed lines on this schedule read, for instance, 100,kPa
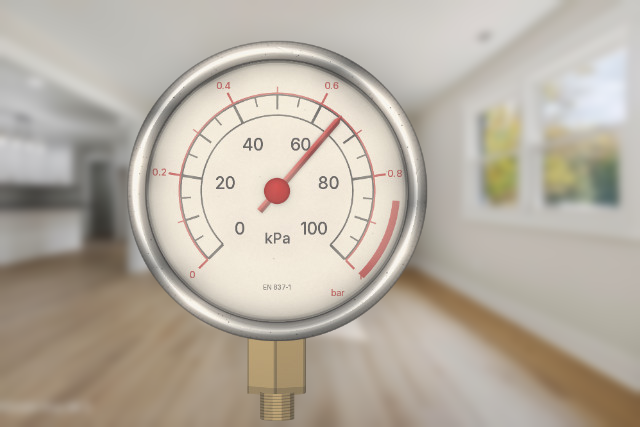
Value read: 65,kPa
